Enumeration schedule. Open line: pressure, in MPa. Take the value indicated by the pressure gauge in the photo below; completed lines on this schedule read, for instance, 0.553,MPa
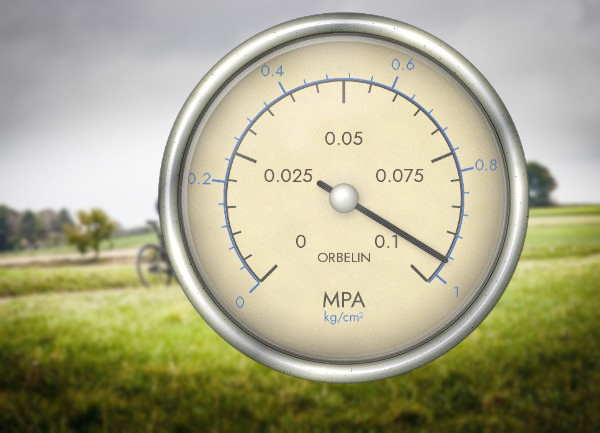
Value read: 0.095,MPa
